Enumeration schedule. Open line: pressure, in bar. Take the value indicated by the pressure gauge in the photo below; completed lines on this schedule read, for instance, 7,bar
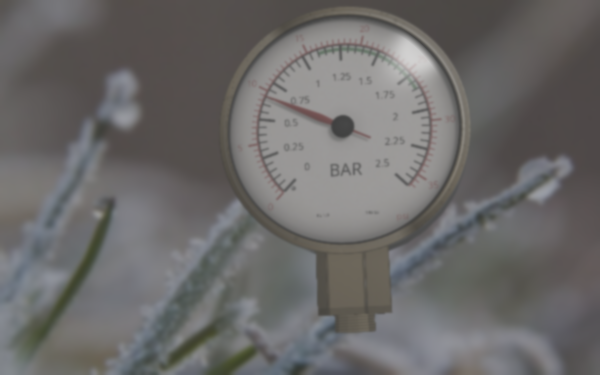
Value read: 0.65,bar
